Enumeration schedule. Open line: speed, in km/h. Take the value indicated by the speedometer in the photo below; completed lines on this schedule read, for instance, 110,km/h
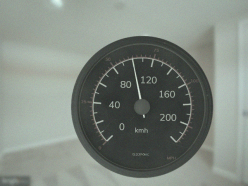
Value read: 100,km/h
